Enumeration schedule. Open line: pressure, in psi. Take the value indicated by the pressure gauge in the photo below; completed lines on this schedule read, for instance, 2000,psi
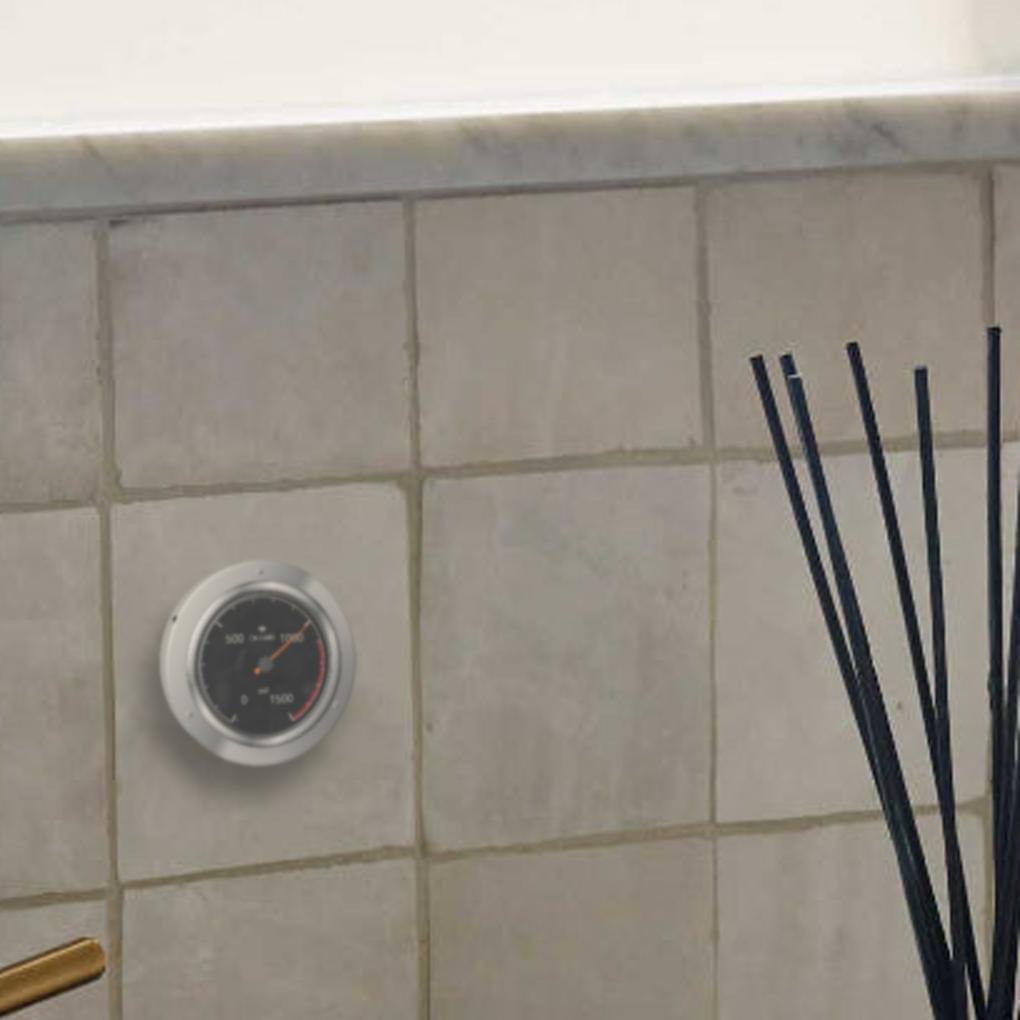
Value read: 1000,psi
